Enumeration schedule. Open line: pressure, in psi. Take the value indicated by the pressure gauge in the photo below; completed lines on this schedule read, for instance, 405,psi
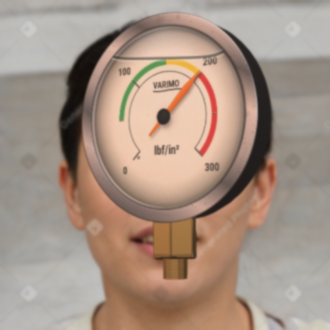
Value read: 200,psi
